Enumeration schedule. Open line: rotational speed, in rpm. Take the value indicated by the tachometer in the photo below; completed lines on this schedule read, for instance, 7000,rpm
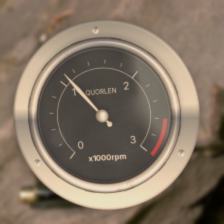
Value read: 1100,rpm
